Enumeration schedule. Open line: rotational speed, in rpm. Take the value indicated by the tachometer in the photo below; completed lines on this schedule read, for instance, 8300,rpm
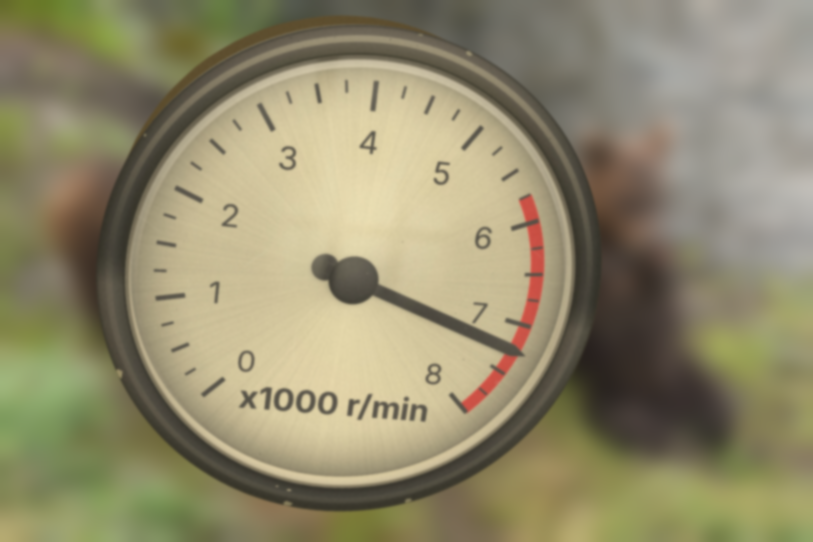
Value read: 7250,rpm
